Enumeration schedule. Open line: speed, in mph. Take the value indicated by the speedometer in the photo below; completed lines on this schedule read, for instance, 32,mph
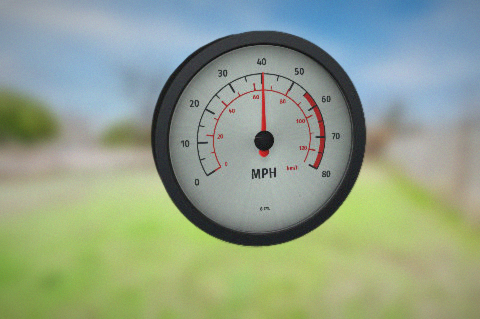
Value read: 40,mph
